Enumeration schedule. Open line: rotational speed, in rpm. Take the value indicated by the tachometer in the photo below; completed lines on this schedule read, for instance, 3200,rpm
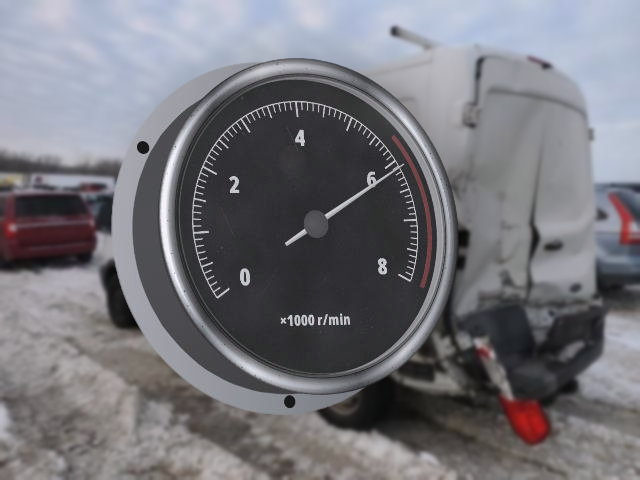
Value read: 6100,rpm
